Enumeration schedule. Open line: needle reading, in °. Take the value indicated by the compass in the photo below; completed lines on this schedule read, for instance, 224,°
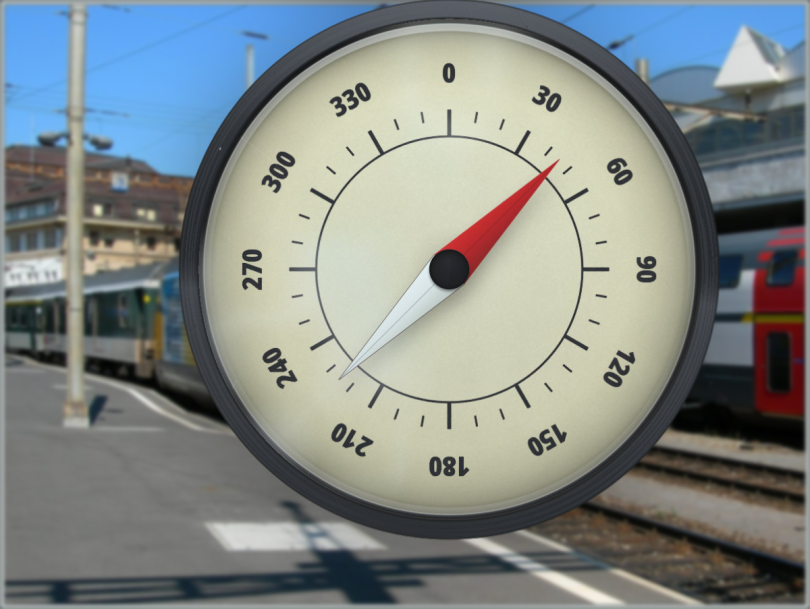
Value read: 45,°
